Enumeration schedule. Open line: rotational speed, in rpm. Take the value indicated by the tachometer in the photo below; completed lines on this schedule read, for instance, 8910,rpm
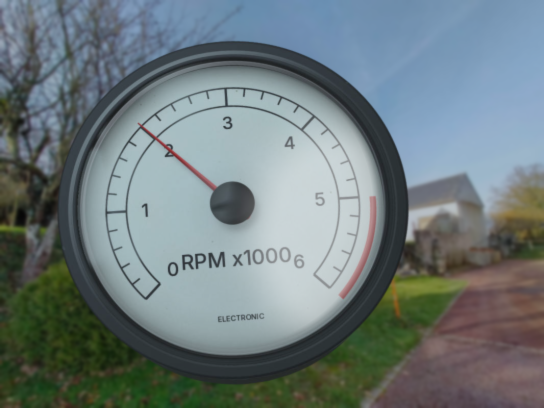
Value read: 2000,rpm
